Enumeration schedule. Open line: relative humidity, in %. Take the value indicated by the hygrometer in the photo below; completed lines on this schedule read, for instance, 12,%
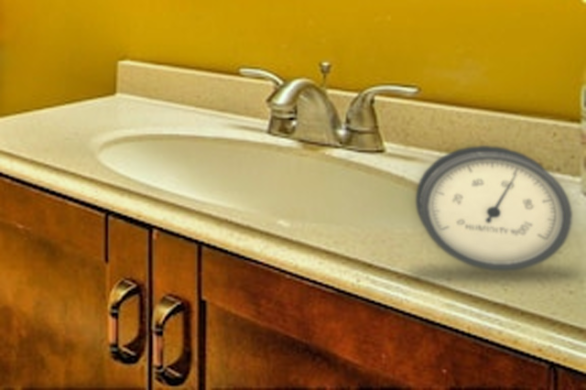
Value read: 60,%
